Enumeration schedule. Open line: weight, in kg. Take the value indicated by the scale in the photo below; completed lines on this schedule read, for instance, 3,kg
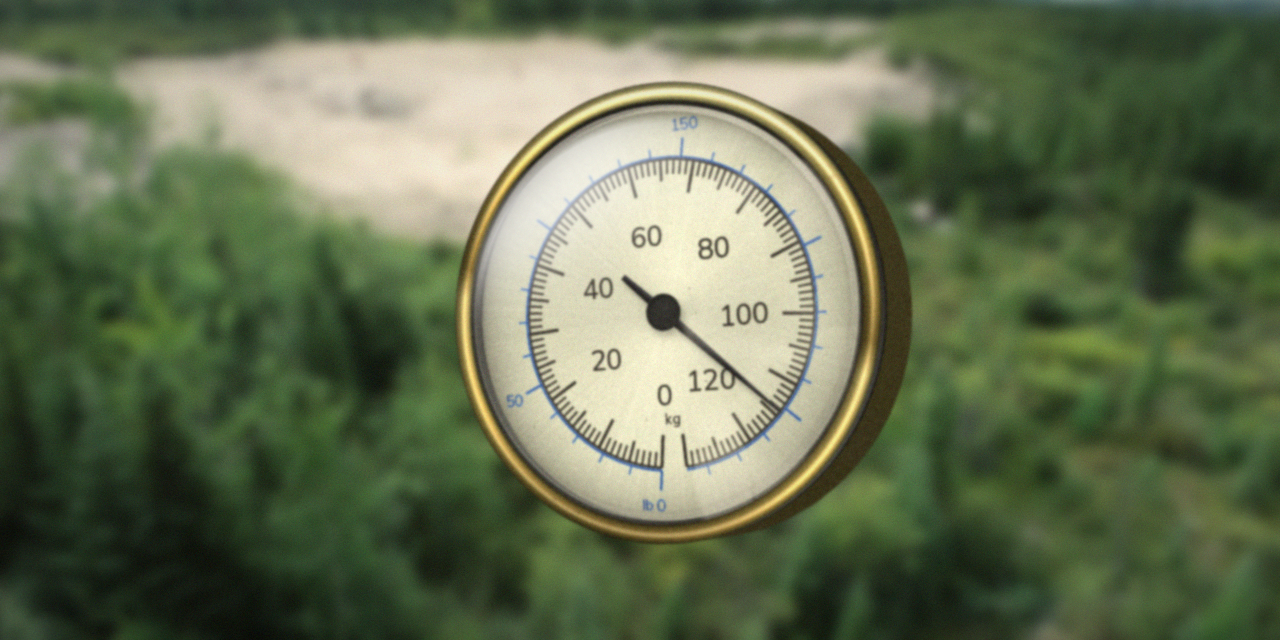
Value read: 114,kg
